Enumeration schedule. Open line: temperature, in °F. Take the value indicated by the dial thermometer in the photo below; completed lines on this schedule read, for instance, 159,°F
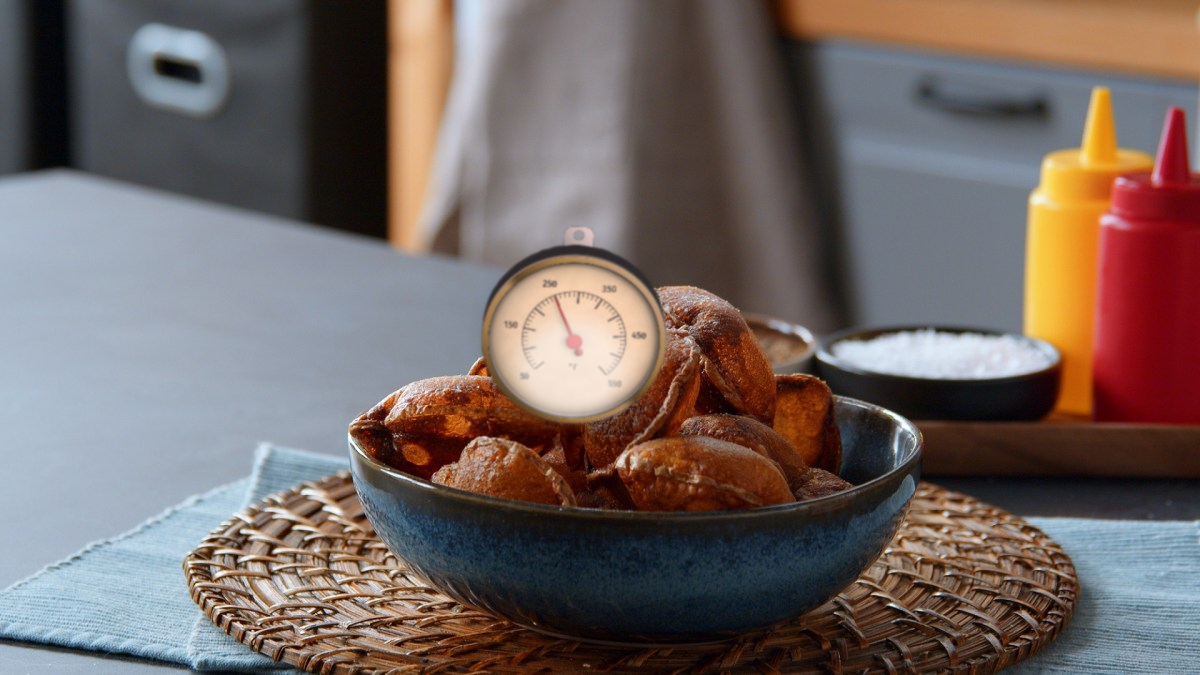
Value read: 250,°F
